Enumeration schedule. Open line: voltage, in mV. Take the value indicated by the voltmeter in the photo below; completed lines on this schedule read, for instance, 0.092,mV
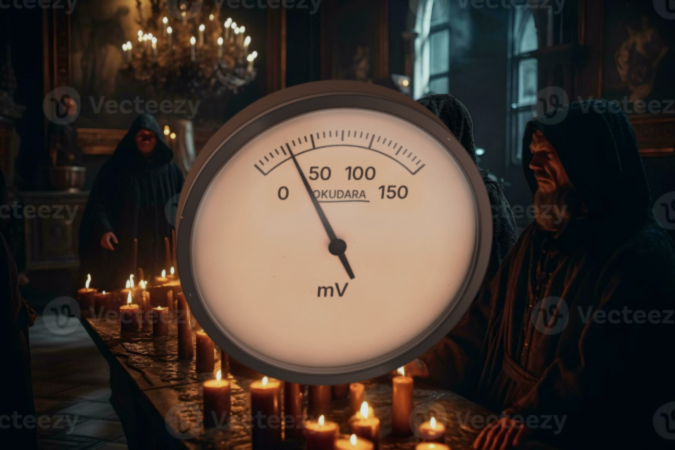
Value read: 30,mV
